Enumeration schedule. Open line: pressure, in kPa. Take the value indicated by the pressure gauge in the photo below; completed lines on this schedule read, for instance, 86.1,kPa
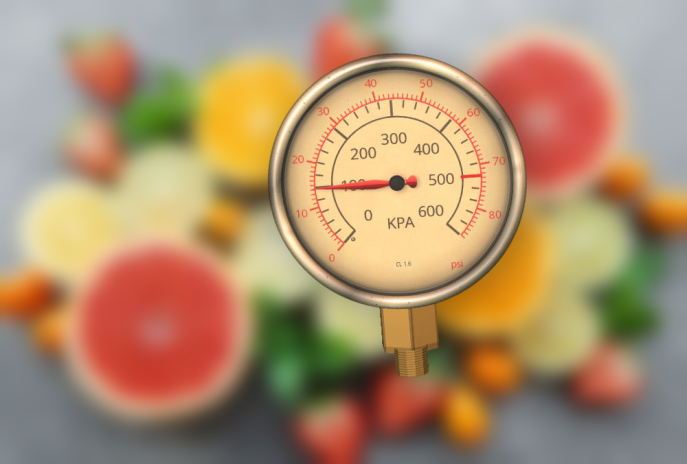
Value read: 100,kPa
